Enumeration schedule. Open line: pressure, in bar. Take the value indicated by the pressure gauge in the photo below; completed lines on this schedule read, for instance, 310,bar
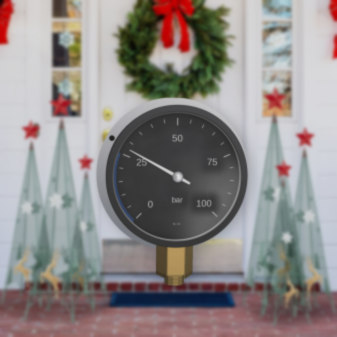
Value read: 27.5,bar
